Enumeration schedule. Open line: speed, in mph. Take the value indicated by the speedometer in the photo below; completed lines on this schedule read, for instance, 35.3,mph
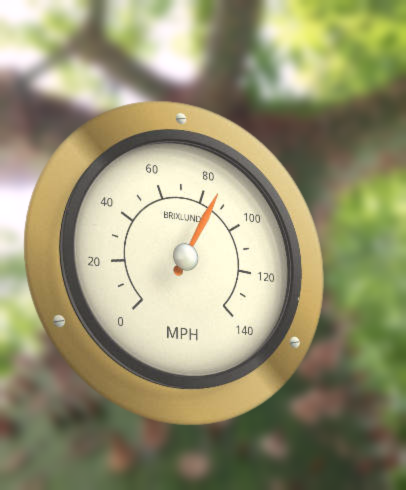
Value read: 85,mph
